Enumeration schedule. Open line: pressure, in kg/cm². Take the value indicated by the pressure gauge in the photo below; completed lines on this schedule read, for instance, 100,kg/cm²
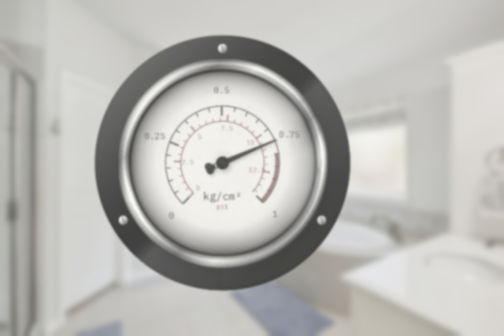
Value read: 0.75,kg/cm²
